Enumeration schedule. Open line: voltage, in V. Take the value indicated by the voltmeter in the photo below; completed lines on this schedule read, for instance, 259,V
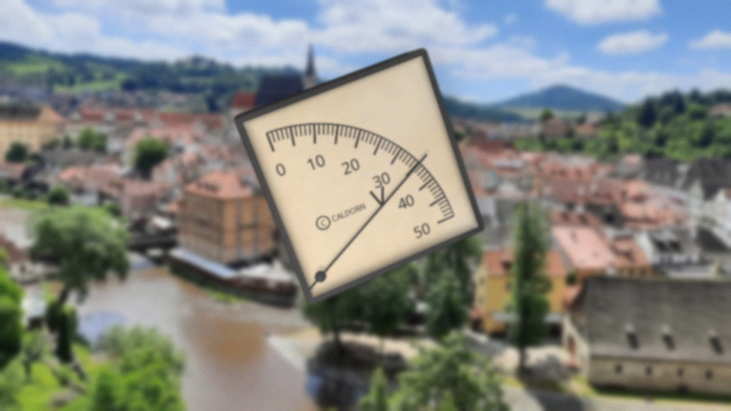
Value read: 35,V
